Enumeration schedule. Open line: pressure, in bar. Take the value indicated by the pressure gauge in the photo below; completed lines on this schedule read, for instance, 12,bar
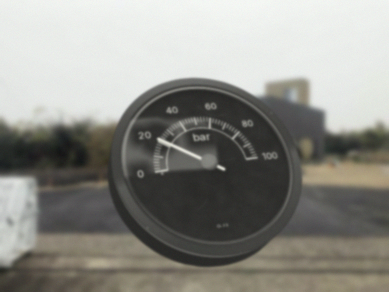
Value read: 20,bar
